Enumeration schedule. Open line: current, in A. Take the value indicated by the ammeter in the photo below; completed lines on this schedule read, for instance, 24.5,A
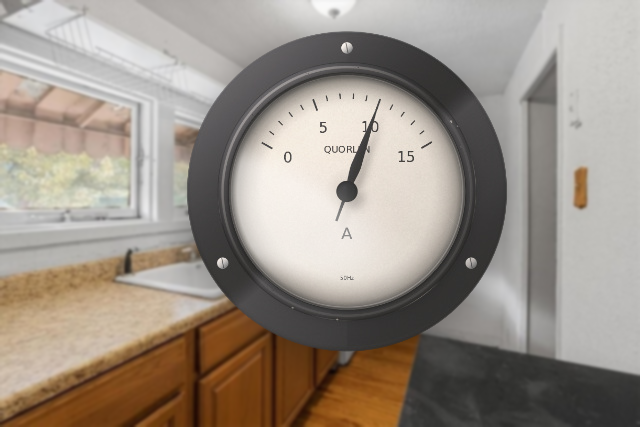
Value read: 10,A
